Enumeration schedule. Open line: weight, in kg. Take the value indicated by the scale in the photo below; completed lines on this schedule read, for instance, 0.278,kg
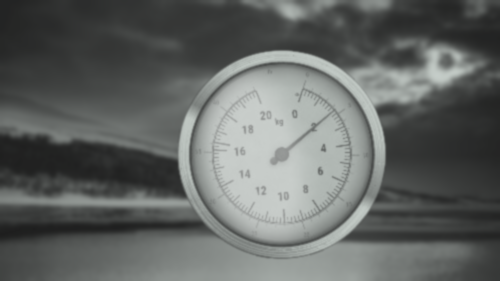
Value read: 2,kg
